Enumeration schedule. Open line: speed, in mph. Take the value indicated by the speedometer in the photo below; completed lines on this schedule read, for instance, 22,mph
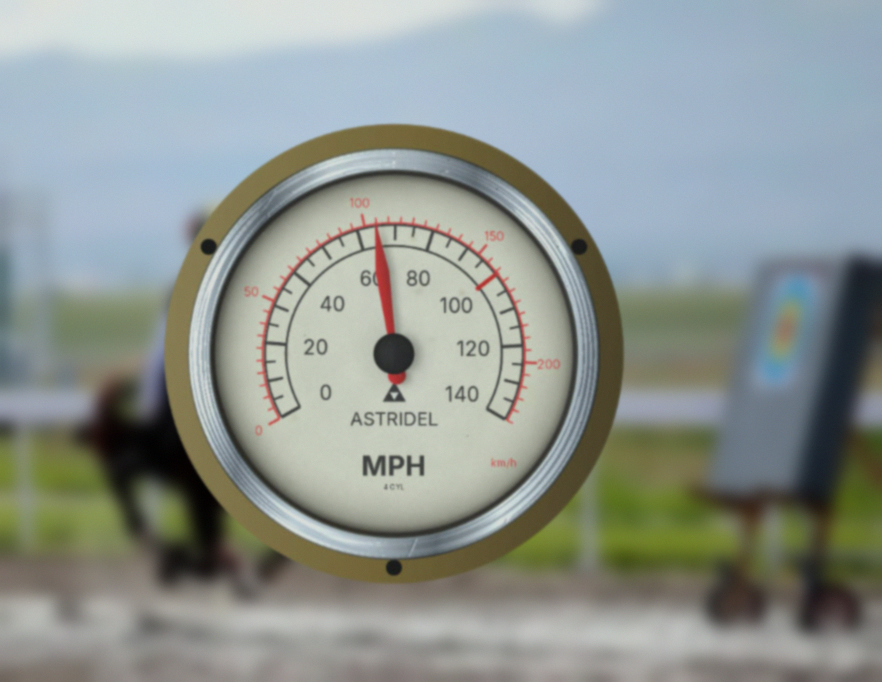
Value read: 65,mph
